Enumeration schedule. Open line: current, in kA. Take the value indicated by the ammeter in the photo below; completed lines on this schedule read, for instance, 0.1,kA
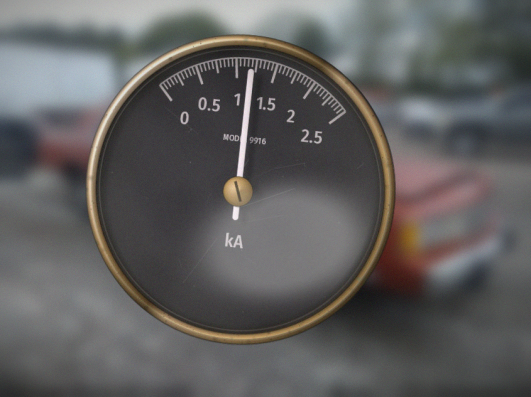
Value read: 1.2,kA
